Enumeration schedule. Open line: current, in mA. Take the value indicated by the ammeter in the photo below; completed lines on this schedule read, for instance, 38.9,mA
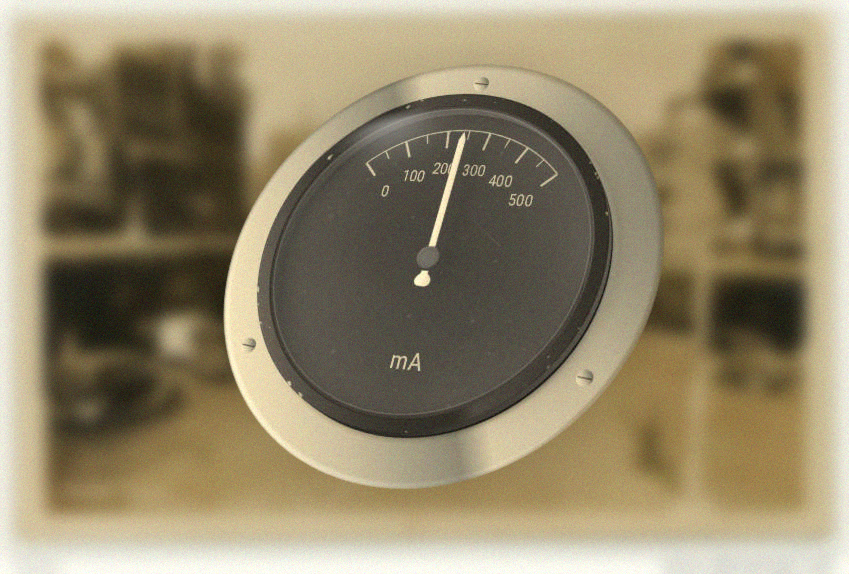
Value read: 250,mA
